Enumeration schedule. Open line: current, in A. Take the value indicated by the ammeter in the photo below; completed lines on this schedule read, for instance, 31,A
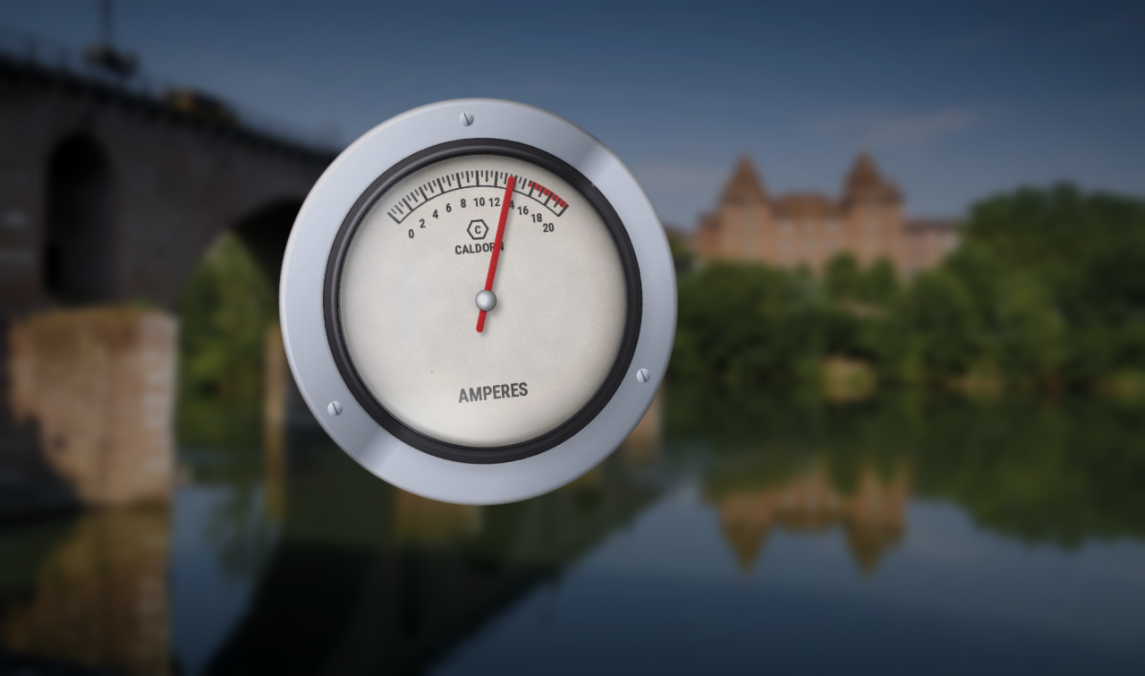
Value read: 13.5,A
